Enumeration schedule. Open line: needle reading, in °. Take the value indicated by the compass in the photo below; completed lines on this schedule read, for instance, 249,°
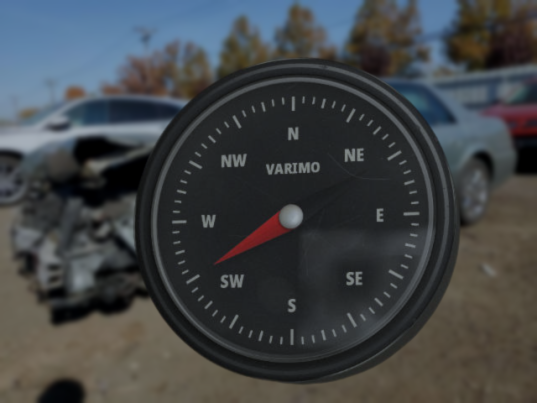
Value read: 240,°
